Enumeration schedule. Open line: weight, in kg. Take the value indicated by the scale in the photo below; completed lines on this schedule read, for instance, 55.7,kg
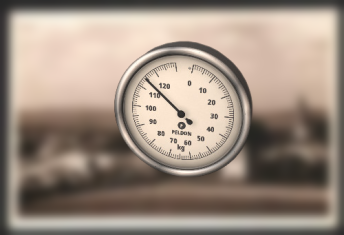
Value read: 115,kg
